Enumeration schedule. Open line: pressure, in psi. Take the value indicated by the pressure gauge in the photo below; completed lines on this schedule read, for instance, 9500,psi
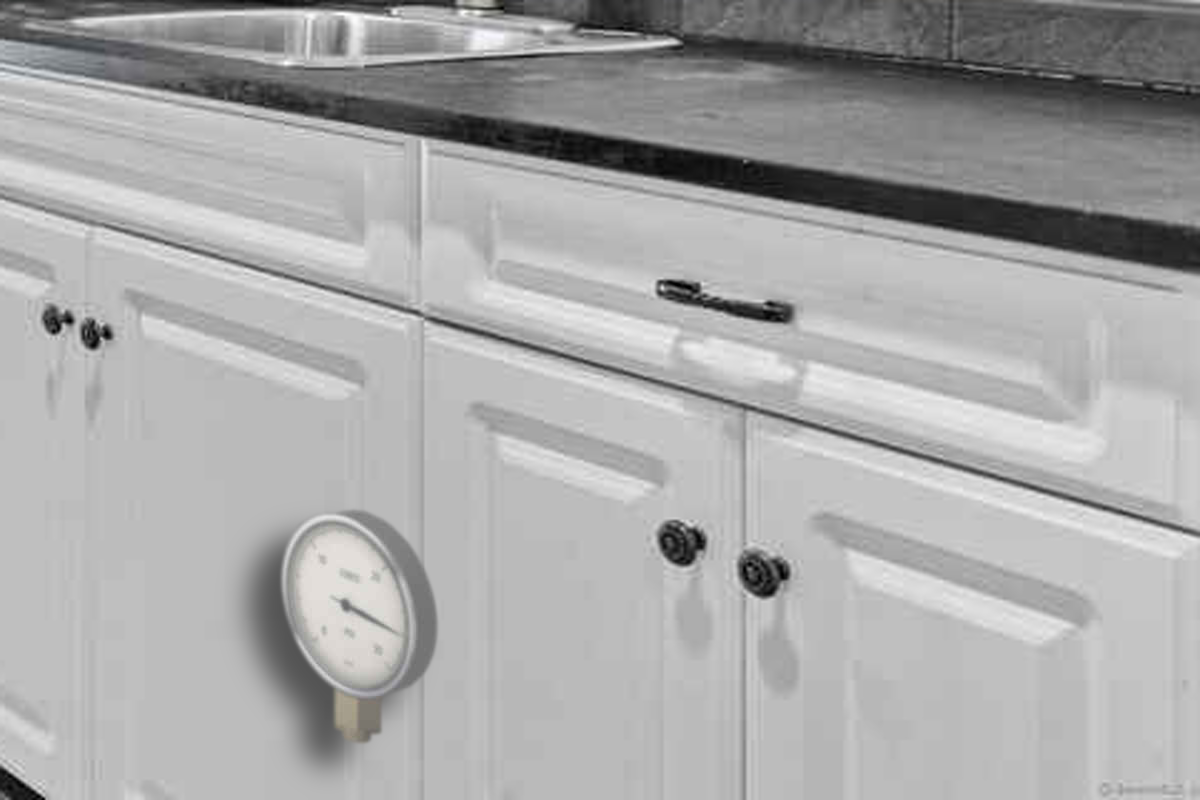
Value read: 26,psi
